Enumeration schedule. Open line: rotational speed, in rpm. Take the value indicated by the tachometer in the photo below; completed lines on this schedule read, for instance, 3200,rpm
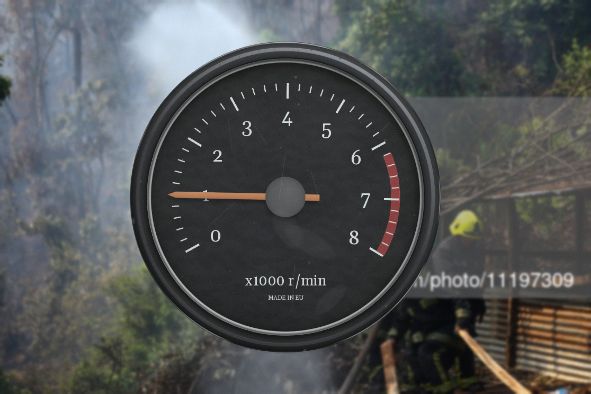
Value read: 1000,rpm
